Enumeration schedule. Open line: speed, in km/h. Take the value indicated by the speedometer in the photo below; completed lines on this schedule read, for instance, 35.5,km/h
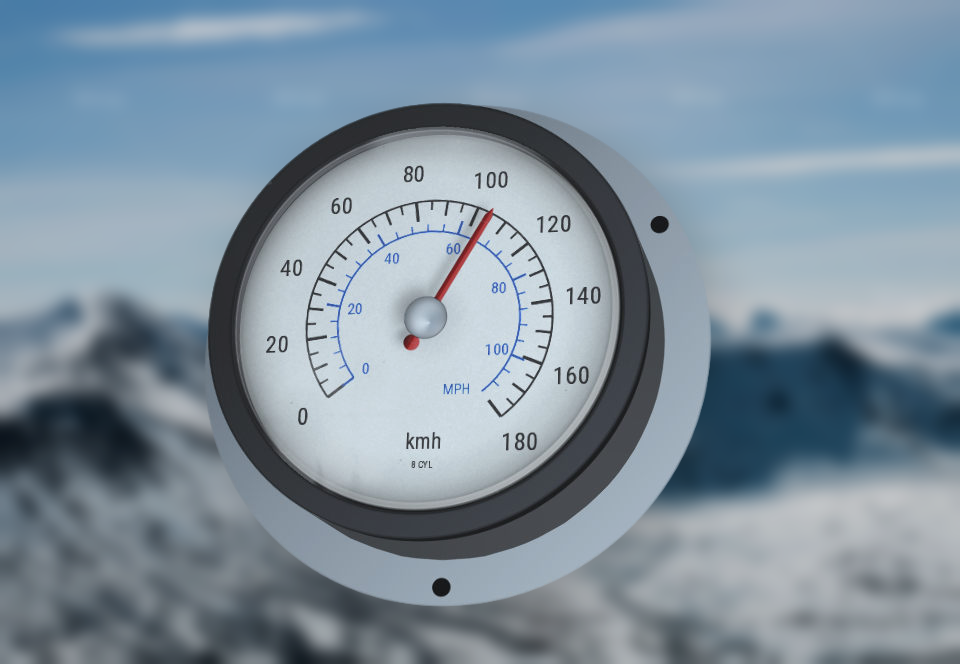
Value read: 105,km/h
